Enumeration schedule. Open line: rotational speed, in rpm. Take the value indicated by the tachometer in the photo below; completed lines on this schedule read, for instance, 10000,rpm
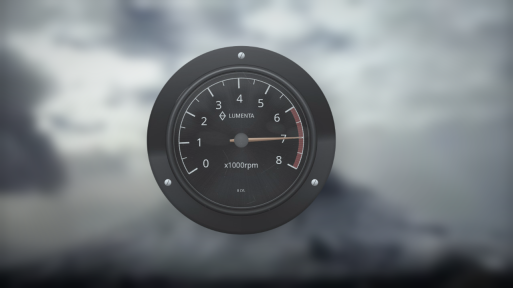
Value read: 7000,rpm
